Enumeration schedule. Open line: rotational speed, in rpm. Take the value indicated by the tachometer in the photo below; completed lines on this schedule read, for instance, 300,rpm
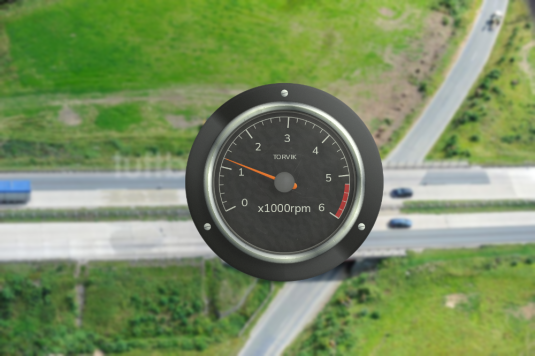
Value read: 1200,rpm
